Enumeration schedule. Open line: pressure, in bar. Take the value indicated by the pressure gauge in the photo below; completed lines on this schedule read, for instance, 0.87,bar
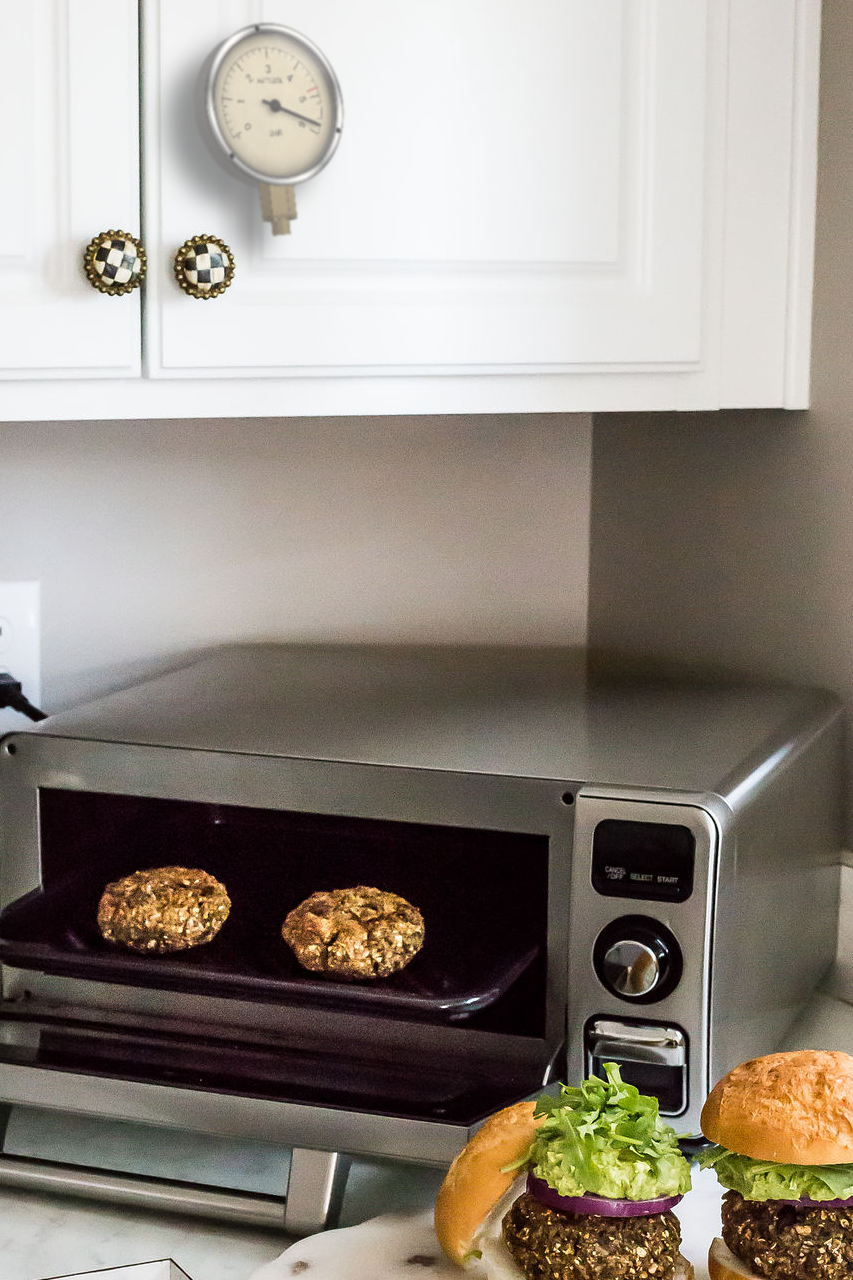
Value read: 5.8,bar
